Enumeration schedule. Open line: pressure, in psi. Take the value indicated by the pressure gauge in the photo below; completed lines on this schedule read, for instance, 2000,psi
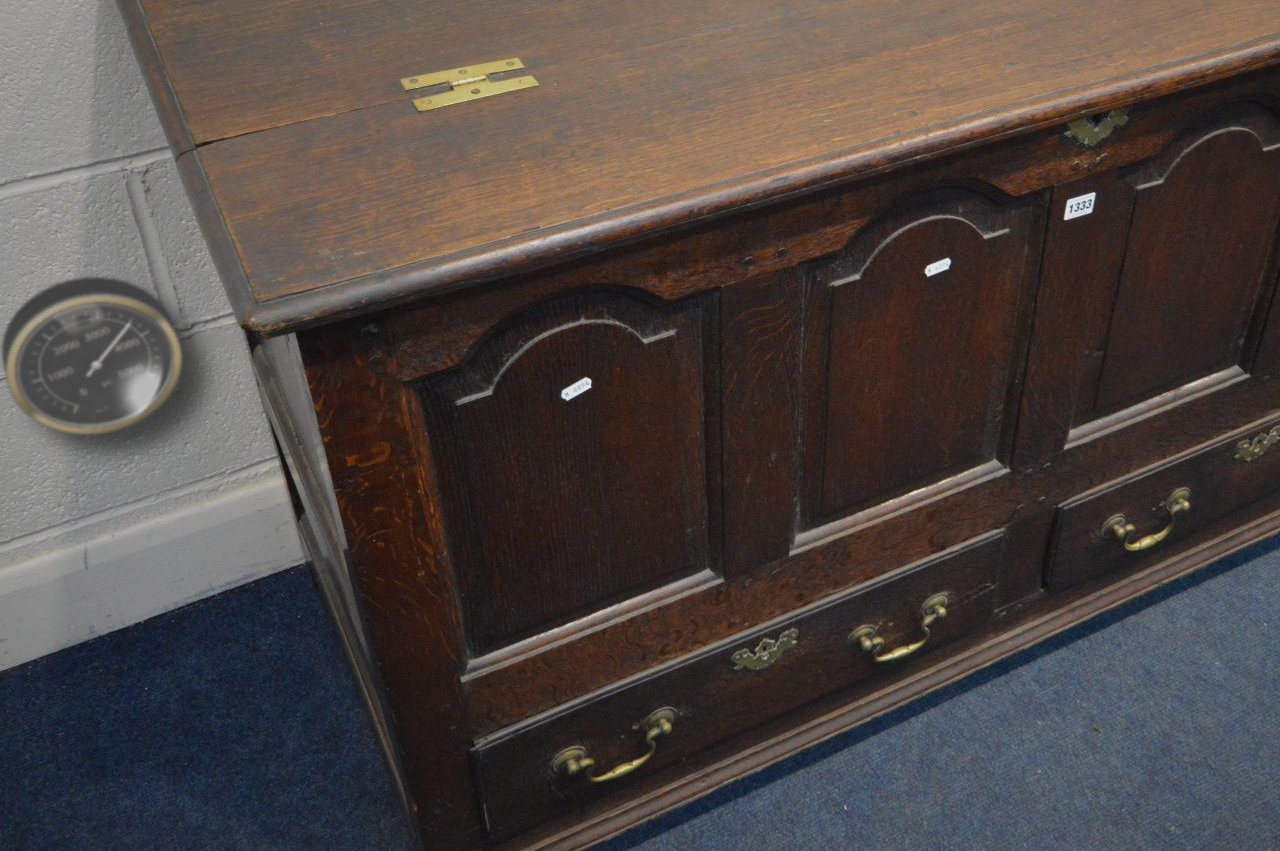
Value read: 3600,psi
